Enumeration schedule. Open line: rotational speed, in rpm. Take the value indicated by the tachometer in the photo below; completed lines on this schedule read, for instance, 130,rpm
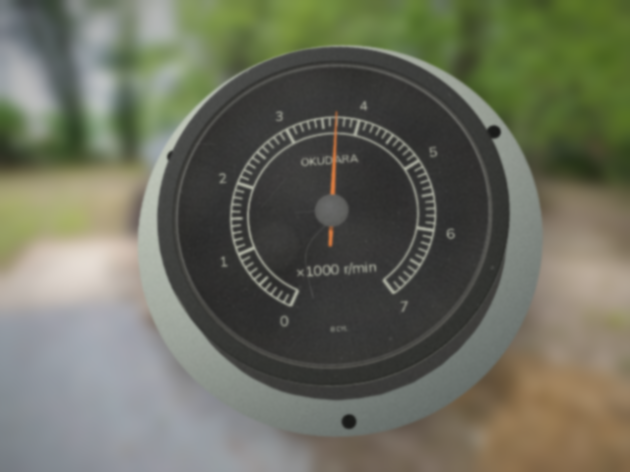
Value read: 3700,rpm
